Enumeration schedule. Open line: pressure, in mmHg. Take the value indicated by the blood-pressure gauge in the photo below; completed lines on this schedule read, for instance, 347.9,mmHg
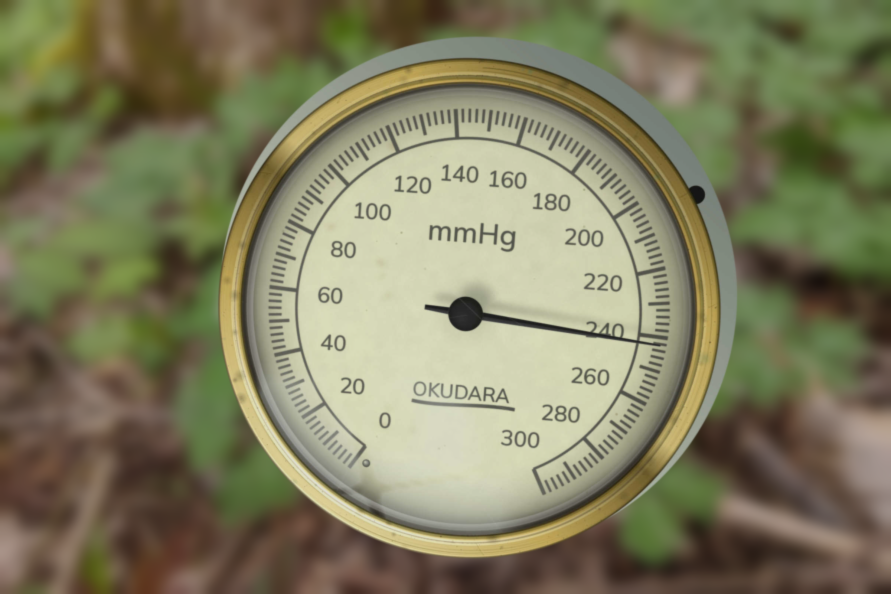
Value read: 242,mmHg
